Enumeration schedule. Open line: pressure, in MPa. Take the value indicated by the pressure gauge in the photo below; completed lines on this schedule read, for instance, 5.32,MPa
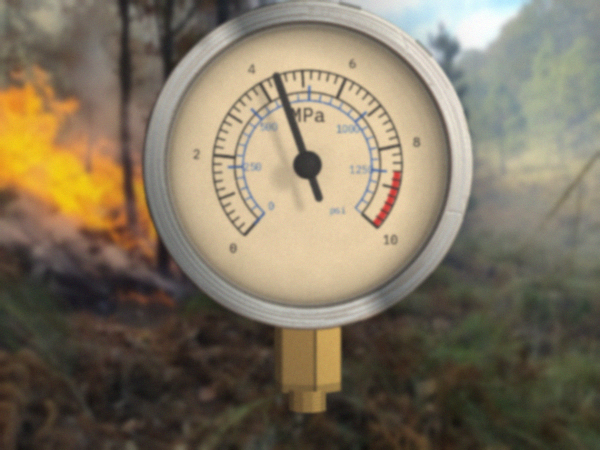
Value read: 4.4,MPa
